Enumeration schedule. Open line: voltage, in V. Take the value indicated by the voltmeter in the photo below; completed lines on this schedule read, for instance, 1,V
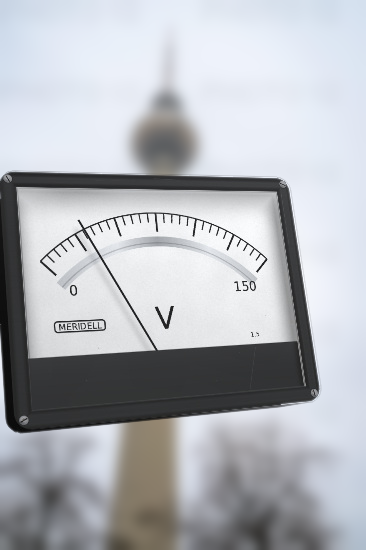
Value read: 30,V
